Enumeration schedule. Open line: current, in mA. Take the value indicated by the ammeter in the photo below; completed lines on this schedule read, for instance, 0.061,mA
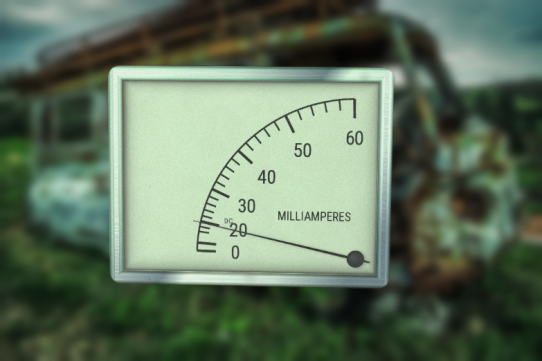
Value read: 20,mA
